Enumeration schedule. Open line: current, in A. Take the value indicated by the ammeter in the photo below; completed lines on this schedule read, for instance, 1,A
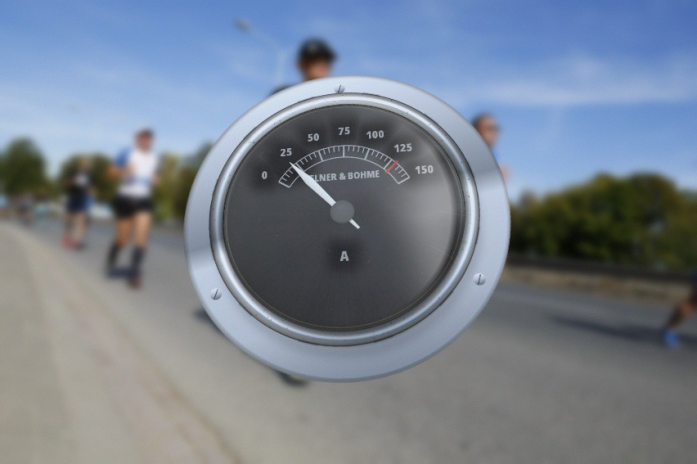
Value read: 20,A
